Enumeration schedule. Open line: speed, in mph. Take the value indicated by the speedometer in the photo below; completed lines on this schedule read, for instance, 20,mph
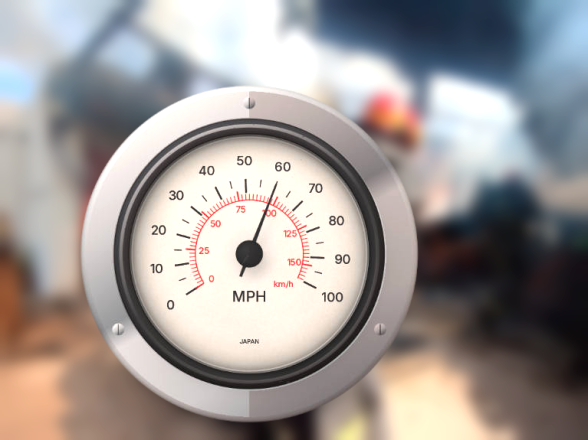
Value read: 60,mph
